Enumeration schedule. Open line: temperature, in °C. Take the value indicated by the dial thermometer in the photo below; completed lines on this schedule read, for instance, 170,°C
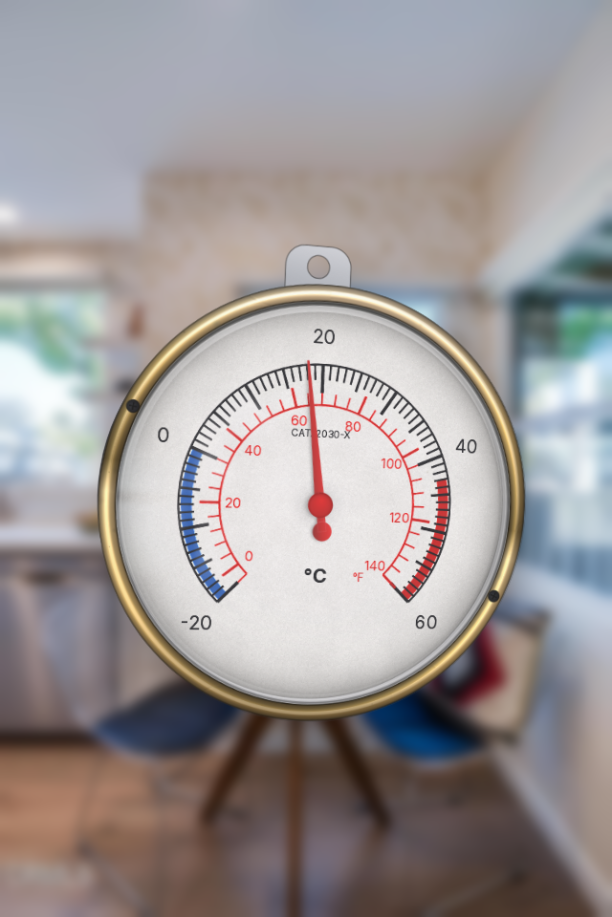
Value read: 18,°C
